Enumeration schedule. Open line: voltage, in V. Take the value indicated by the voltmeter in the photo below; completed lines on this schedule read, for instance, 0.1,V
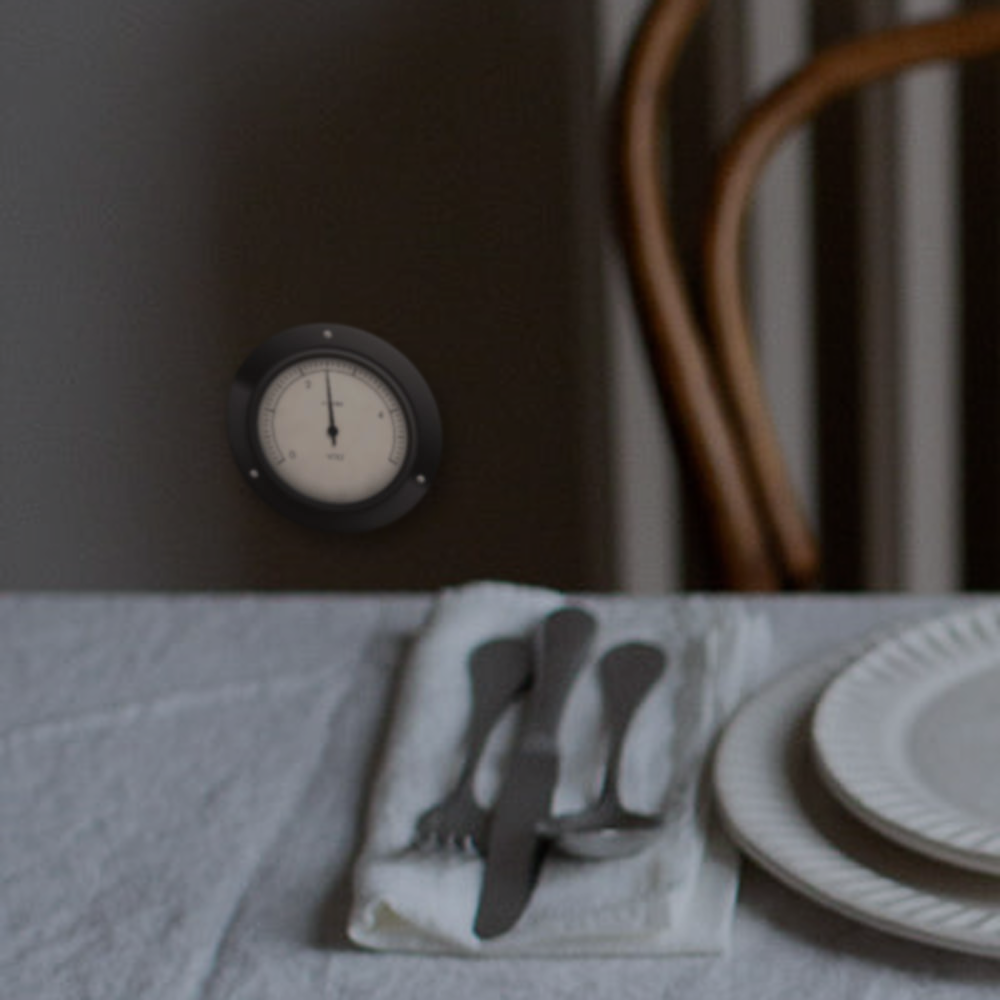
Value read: 2.5,V
